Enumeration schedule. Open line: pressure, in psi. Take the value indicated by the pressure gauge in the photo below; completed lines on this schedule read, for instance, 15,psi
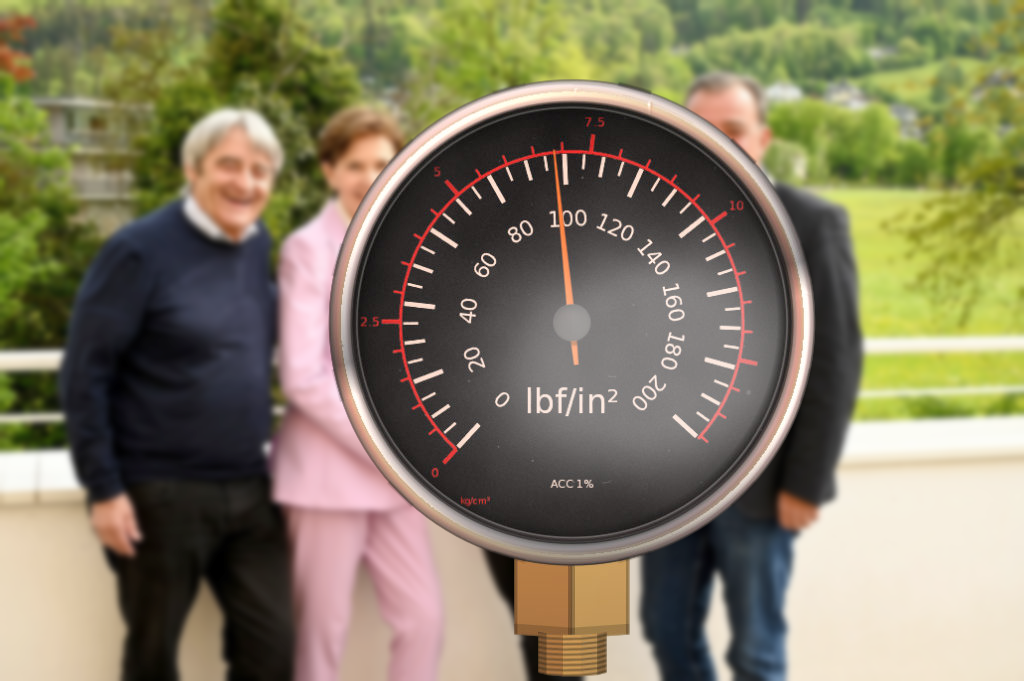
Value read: 97.5,psi
